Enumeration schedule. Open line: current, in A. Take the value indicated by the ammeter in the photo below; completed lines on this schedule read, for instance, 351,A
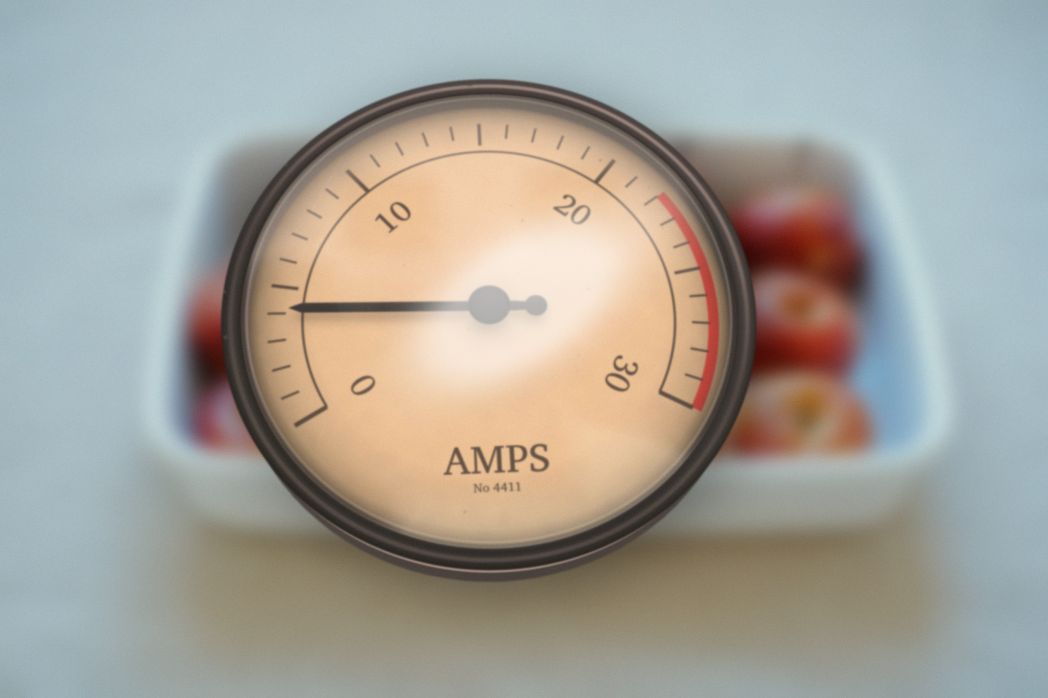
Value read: 4,A
